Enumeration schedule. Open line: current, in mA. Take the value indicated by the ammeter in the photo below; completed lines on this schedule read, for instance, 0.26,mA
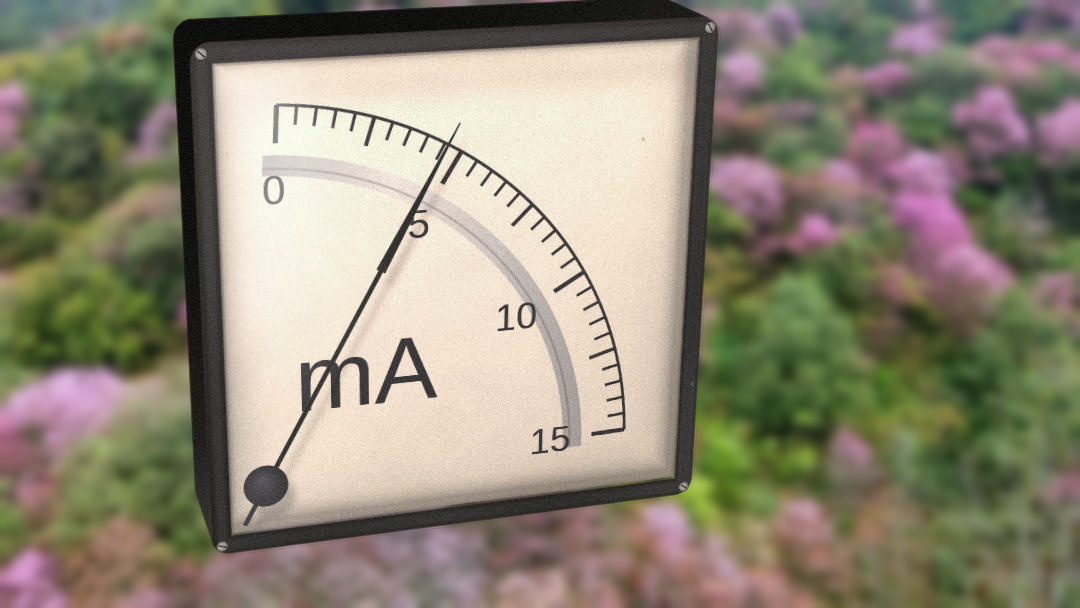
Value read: 4.5,mA
